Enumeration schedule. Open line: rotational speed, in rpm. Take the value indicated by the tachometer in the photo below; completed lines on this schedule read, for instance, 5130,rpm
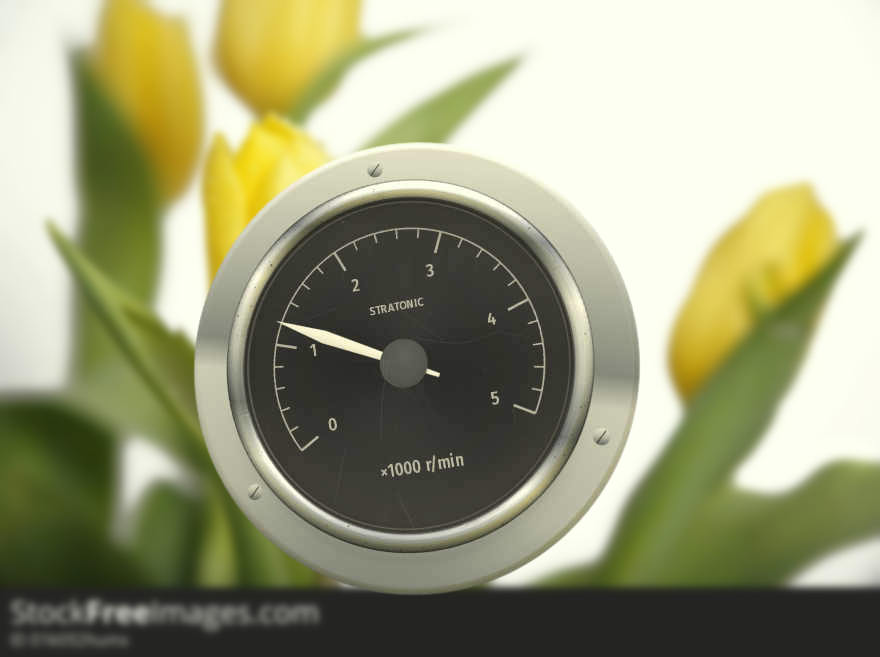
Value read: 1200,rpm
